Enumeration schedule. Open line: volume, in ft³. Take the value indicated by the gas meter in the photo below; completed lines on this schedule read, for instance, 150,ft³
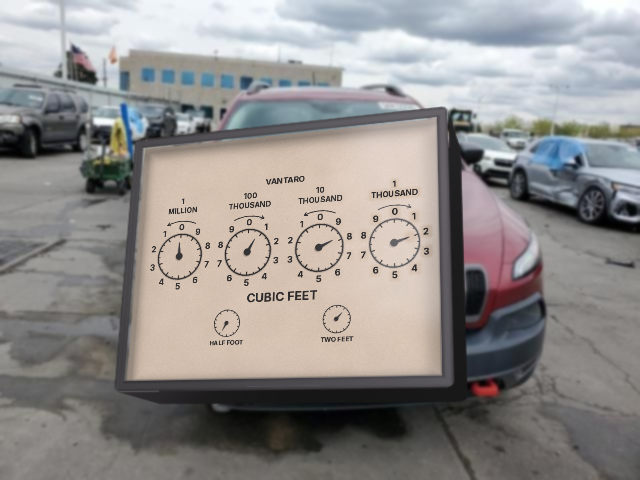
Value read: 8200,ft³
